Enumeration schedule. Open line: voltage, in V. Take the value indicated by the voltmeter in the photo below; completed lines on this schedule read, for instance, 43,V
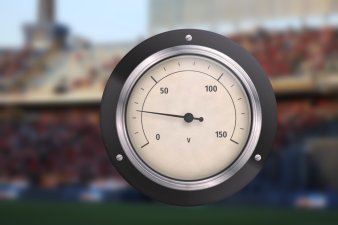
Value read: 25,V
